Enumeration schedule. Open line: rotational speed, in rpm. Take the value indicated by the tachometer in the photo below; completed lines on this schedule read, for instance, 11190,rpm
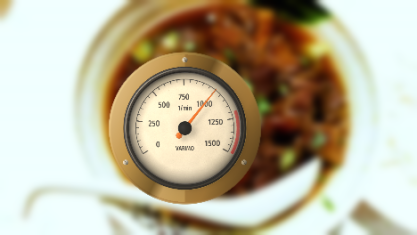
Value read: 1000,rpm
